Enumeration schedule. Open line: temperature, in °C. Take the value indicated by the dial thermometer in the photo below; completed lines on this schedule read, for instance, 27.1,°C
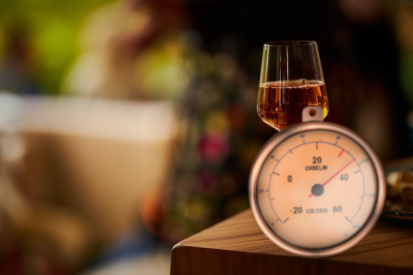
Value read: 35,°C
